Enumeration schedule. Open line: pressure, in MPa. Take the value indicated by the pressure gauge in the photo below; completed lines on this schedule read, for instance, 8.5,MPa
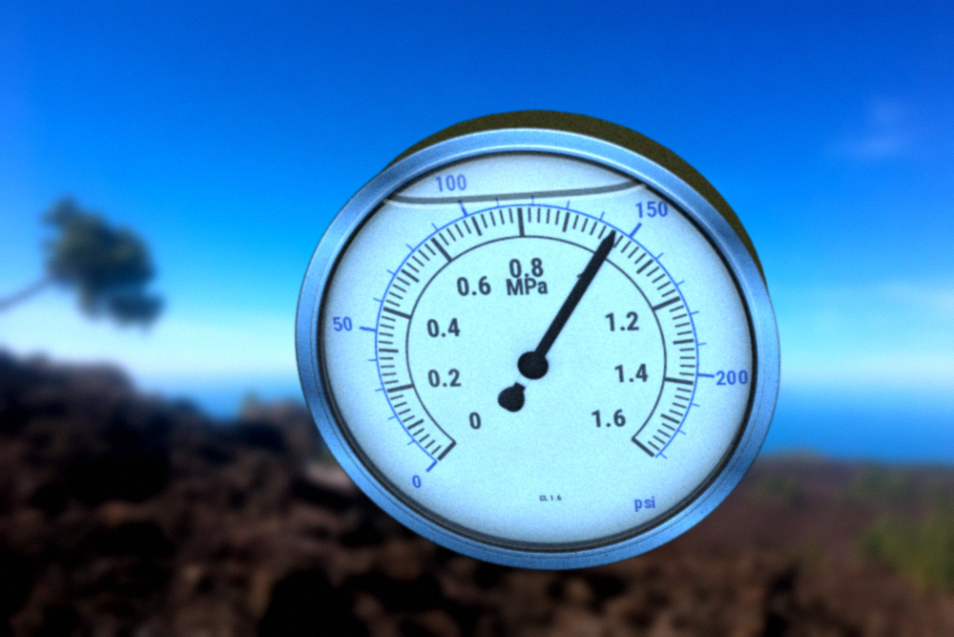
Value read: 1,MPa
